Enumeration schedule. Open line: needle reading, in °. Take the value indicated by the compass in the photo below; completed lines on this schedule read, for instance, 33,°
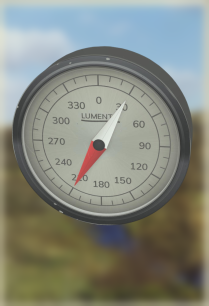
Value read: 210,°
